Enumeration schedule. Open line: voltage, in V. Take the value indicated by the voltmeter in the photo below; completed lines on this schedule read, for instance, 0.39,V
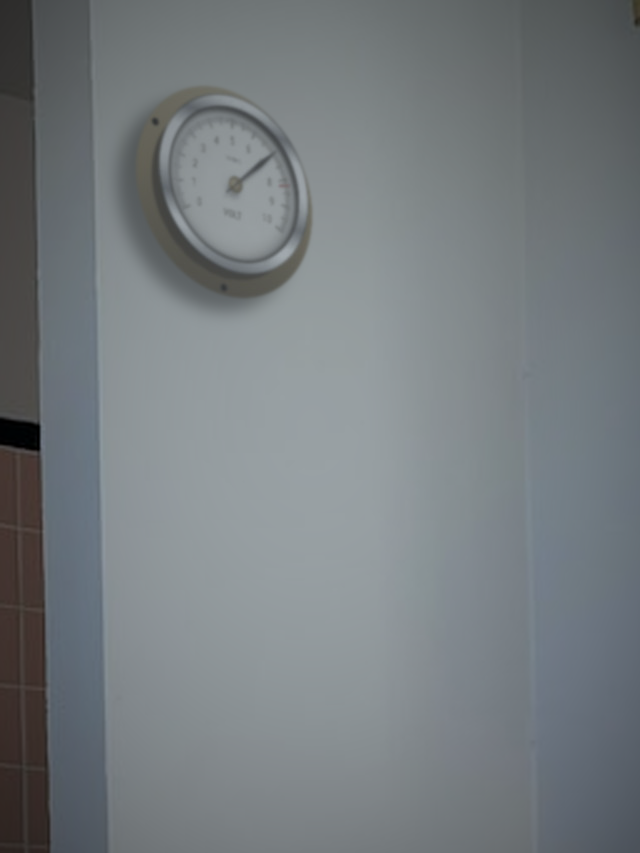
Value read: 7,V
